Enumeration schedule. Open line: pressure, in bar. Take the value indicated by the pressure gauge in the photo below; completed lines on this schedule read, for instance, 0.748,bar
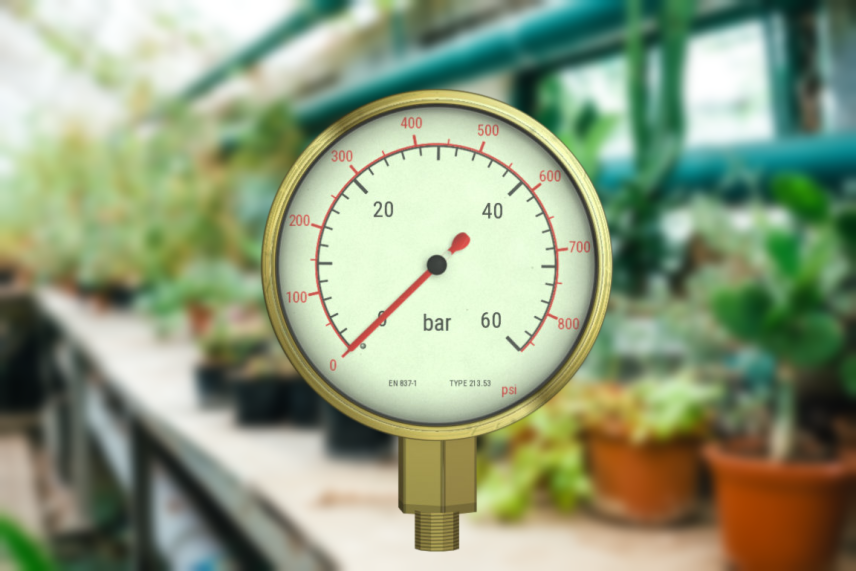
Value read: 0,bar
